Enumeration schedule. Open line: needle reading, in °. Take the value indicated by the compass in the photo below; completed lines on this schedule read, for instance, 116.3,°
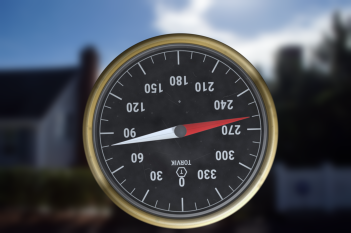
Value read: 260,°
